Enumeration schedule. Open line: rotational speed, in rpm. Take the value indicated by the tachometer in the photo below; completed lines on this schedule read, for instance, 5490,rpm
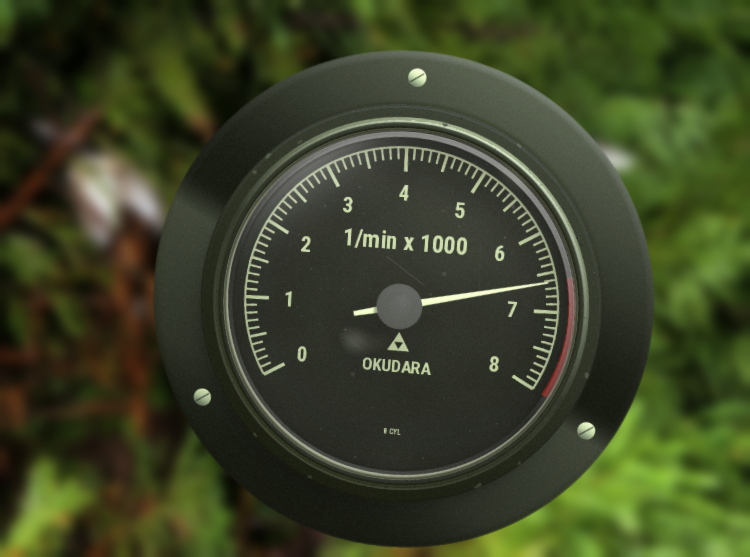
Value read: 6600,rpm
